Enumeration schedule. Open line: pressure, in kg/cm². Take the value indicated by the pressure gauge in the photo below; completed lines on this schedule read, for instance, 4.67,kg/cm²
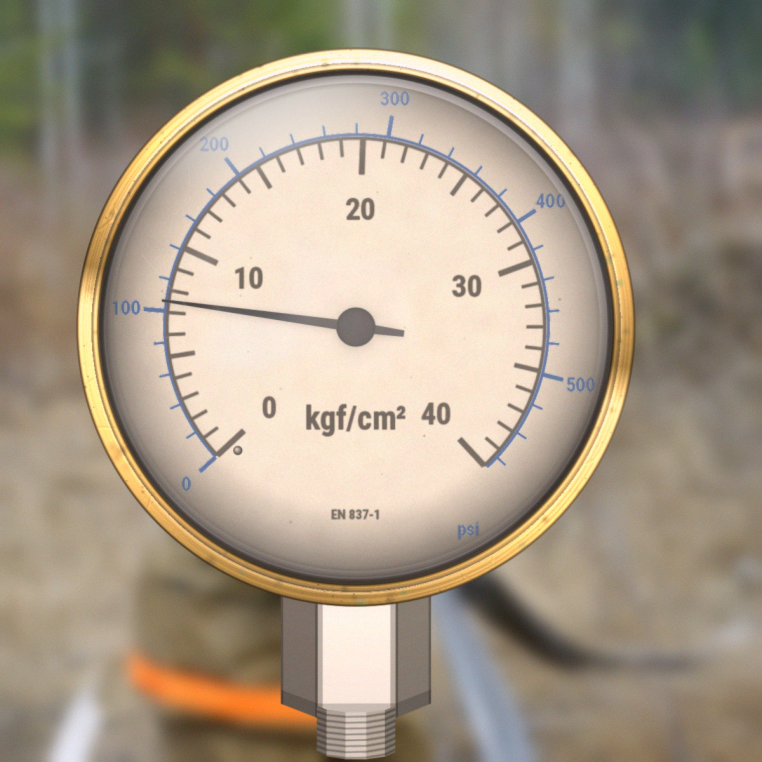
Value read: 7.5,kg/cm²
